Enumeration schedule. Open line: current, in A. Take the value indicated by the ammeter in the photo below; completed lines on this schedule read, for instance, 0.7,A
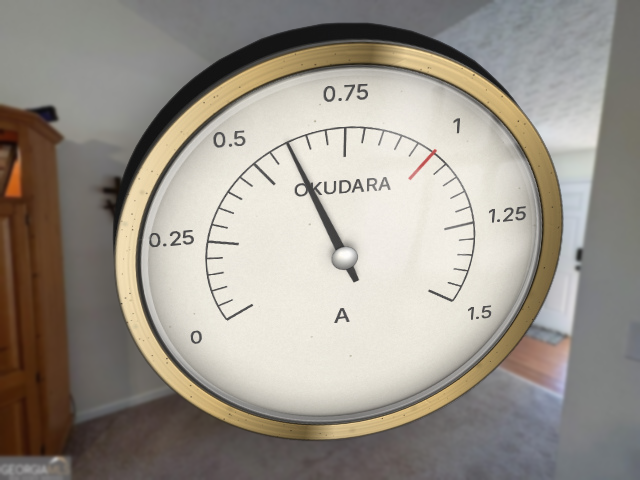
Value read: 0.6,A
